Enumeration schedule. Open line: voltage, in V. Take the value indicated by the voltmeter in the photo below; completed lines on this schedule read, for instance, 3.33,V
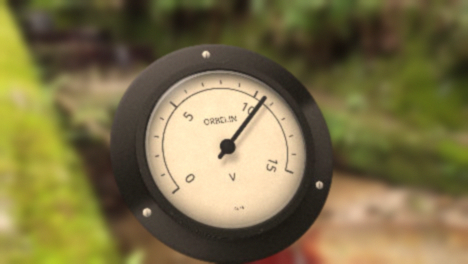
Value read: 10.5,V
